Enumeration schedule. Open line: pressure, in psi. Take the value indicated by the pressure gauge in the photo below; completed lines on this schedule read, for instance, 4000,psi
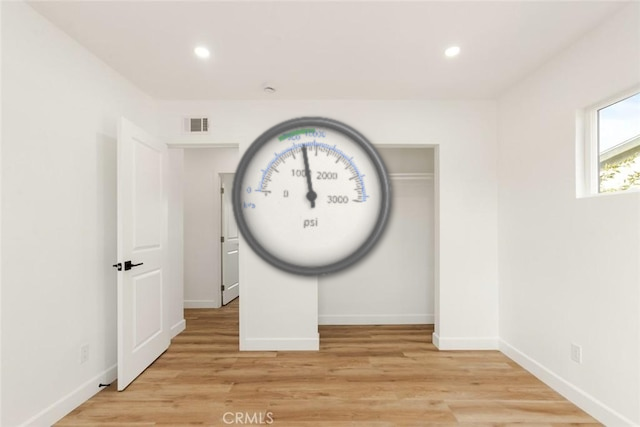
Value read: 1250,psi
